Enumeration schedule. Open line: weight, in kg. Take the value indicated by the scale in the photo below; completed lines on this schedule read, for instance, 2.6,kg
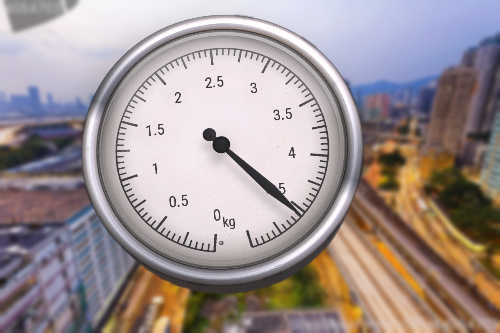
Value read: 4.55,kg
